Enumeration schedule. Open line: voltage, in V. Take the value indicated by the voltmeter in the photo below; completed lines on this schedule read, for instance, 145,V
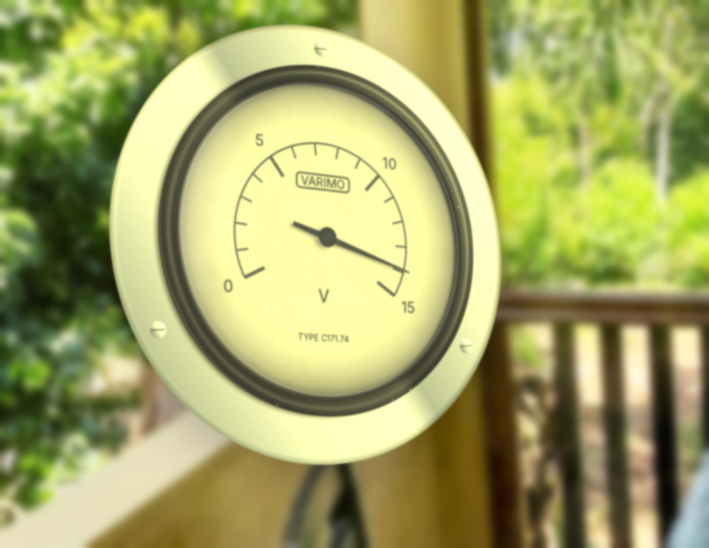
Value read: 14,V
